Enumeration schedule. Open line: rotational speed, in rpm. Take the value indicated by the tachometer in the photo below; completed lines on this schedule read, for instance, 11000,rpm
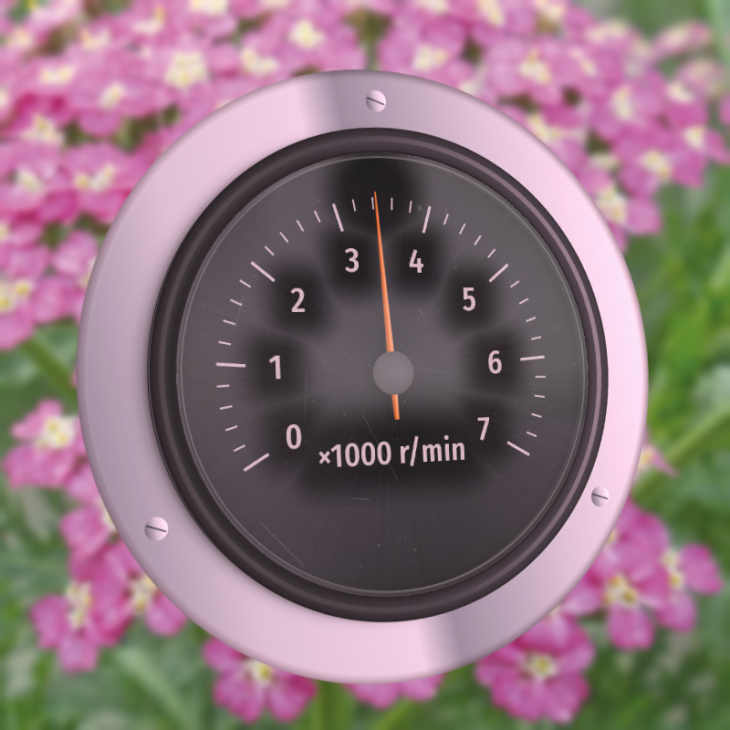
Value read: 3400,rpm
